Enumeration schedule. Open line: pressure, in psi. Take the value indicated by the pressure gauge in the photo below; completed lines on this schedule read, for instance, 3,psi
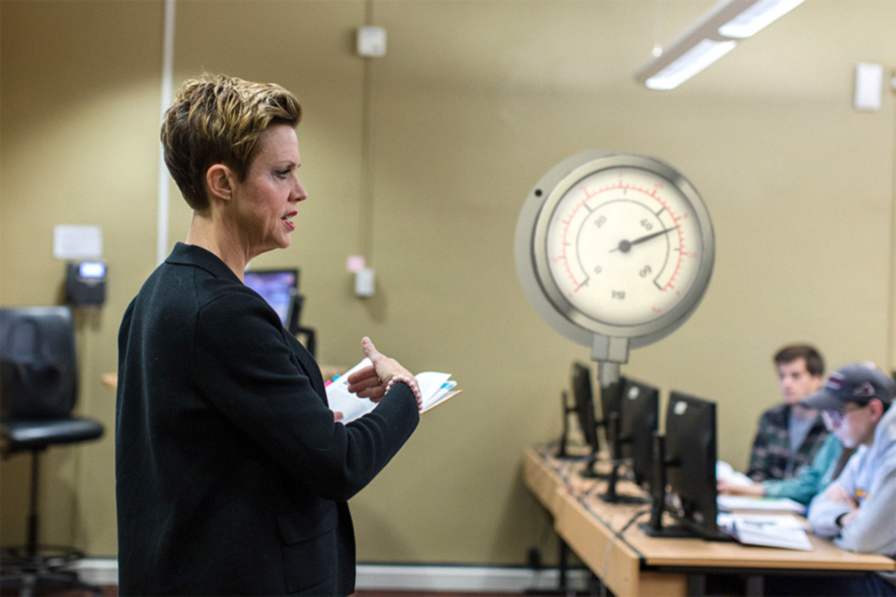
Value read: 45,psi
